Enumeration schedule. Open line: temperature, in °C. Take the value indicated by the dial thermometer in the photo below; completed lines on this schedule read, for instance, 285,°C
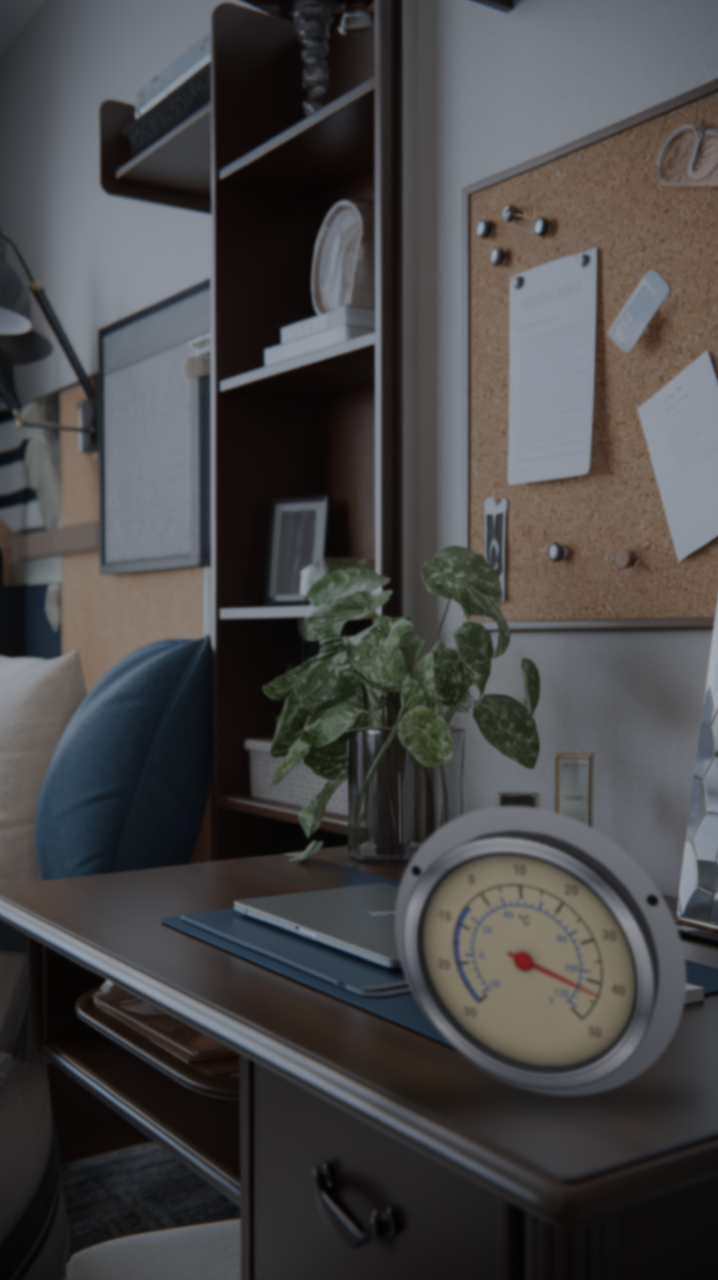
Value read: 42.5,°C
